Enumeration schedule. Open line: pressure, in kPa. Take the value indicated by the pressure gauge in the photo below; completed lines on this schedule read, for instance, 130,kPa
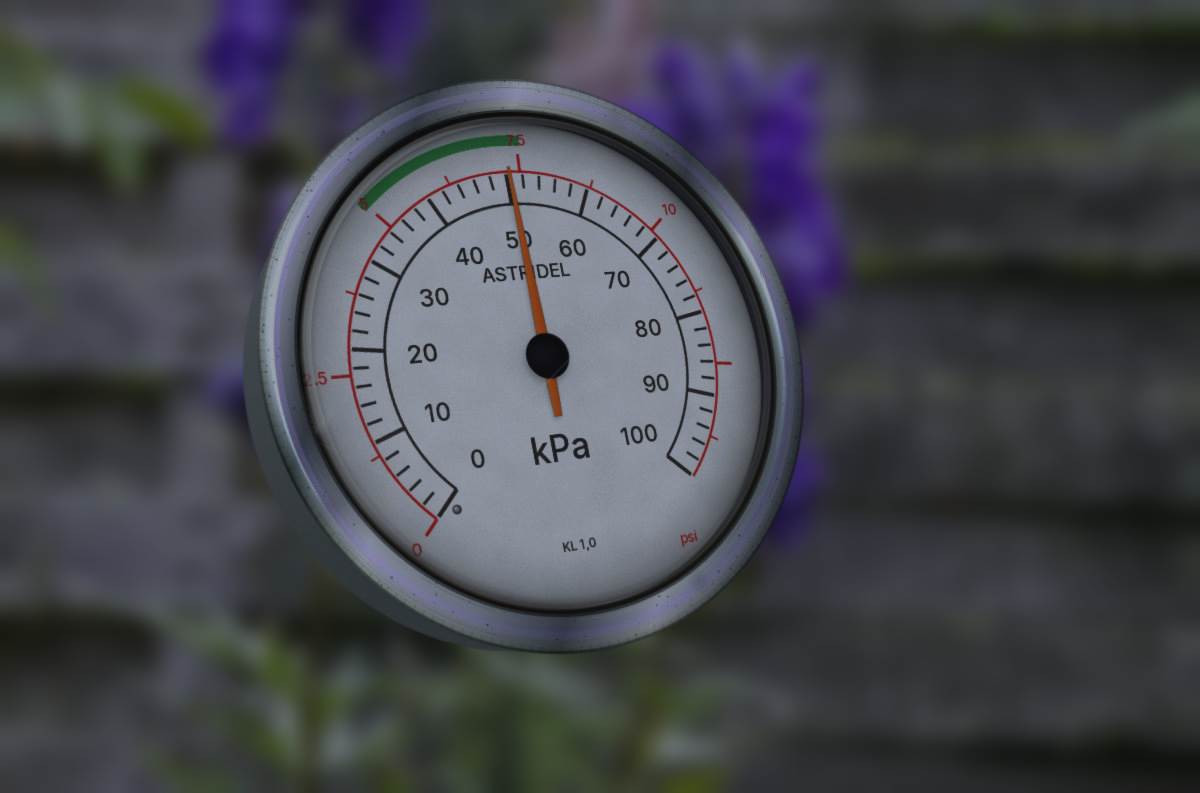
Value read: 50,kPa
